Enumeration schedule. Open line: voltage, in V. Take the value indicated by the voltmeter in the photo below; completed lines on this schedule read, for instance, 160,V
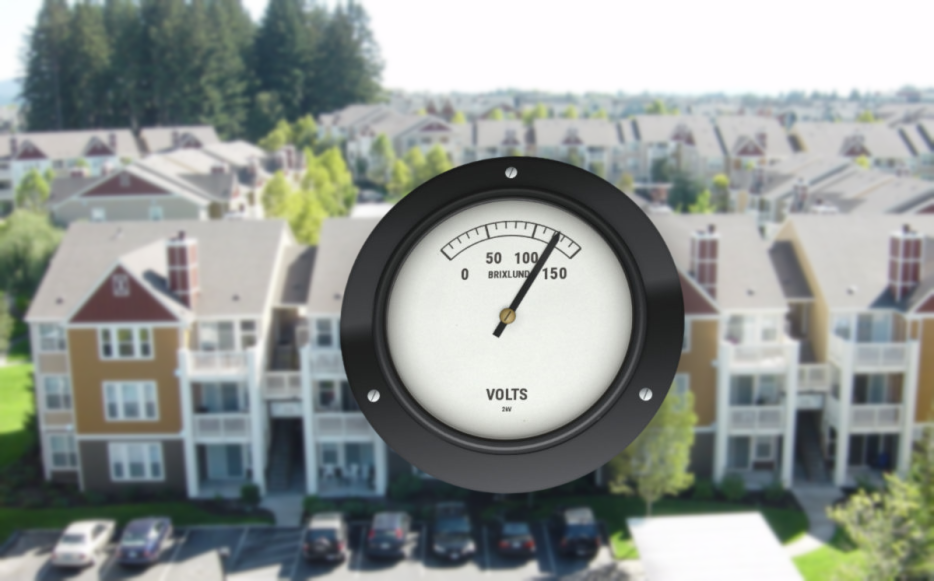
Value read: 125,V
